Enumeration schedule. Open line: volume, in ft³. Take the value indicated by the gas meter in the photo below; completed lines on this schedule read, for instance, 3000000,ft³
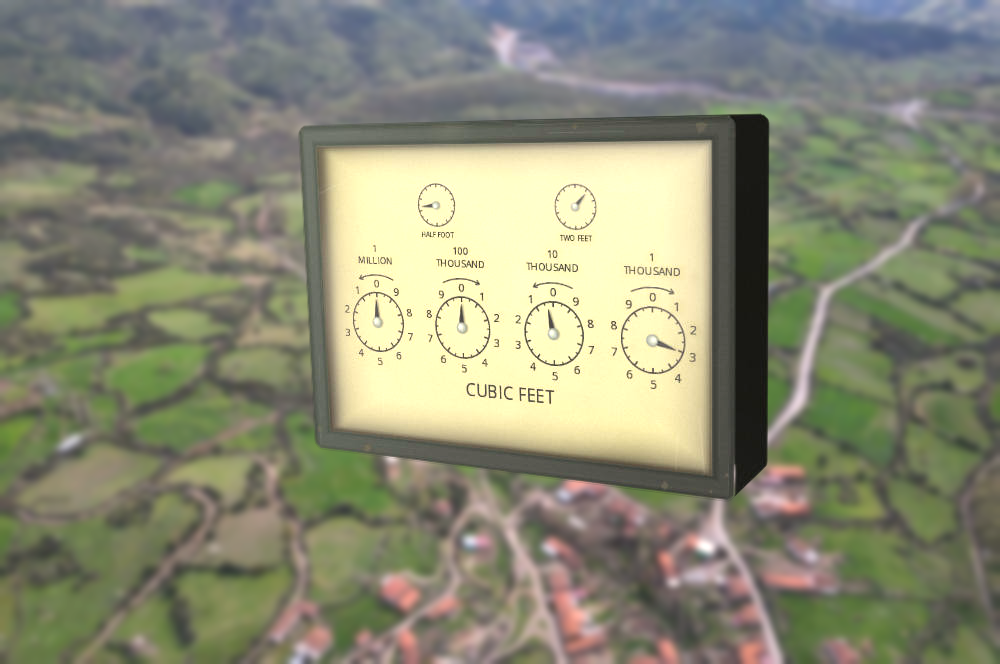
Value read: 300,ft³
